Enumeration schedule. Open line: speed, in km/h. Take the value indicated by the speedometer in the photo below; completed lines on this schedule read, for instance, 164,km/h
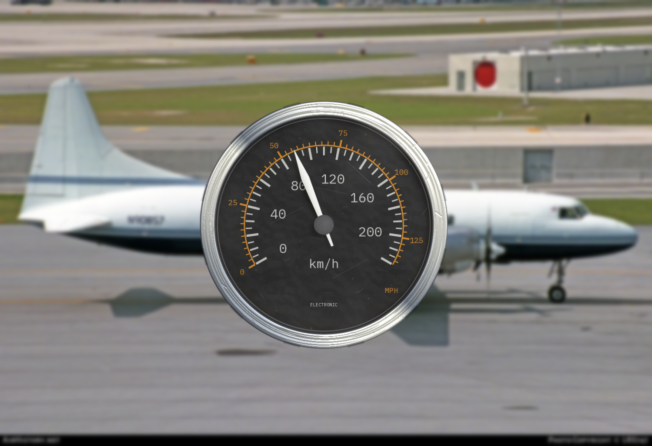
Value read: 90,km/h
